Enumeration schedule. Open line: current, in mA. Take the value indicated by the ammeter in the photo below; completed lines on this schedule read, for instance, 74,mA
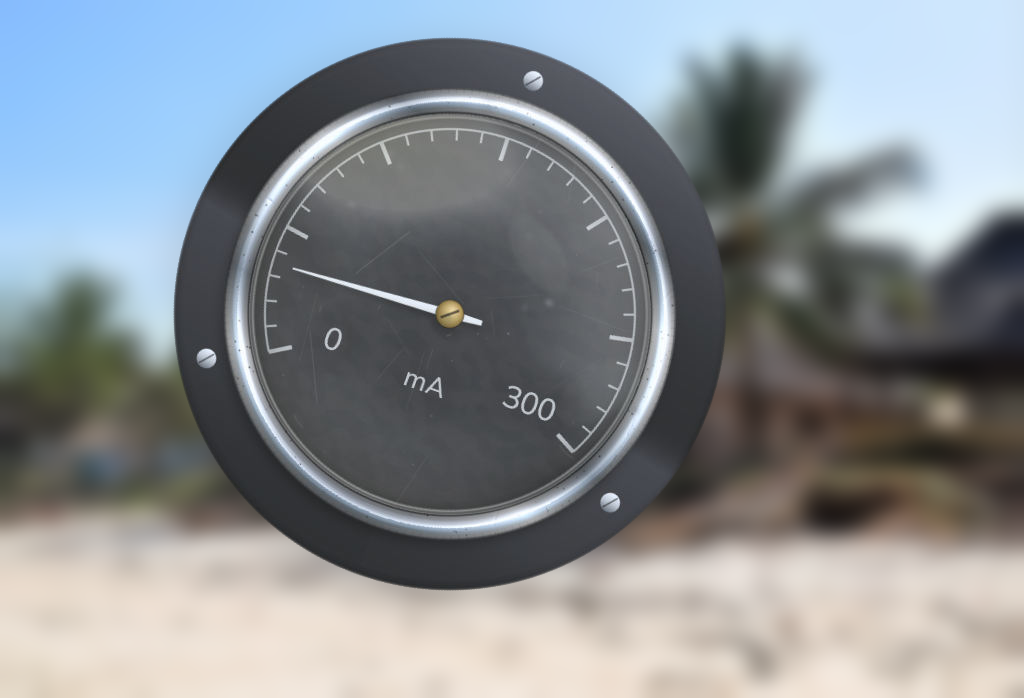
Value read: 35,mA
